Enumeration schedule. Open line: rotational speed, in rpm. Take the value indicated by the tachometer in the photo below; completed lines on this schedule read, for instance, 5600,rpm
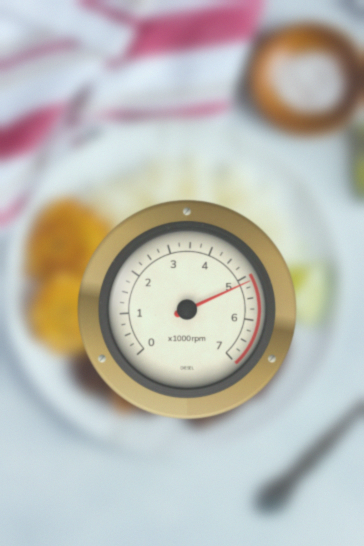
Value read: 5125,rpm
